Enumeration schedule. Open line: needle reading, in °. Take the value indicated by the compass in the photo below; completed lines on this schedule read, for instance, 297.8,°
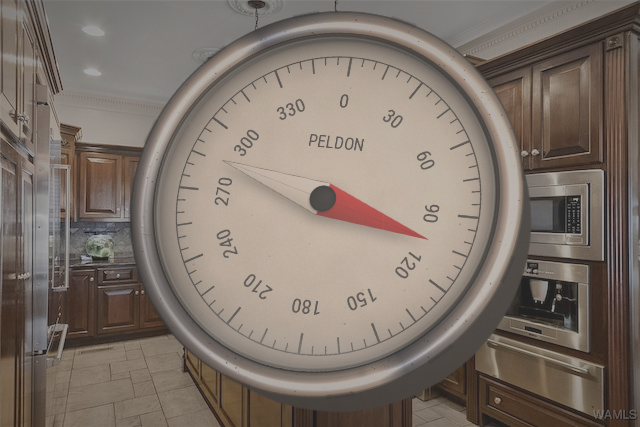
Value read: 105,°
